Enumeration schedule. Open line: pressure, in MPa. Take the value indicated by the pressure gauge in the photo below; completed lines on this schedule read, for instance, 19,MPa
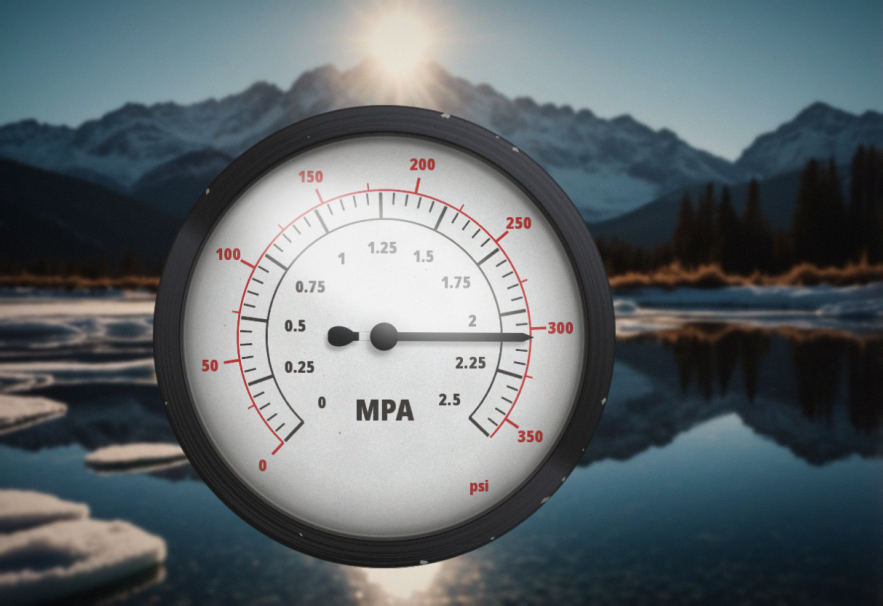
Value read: 2.1,MPa
